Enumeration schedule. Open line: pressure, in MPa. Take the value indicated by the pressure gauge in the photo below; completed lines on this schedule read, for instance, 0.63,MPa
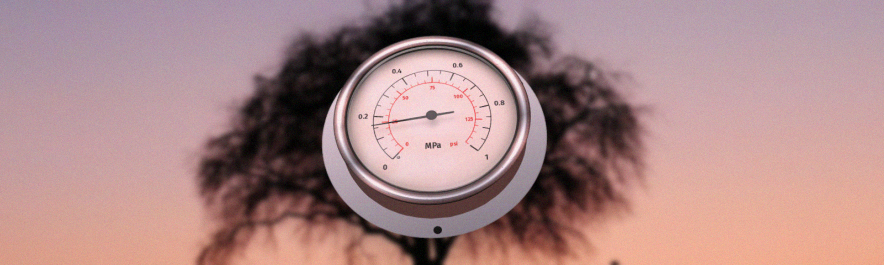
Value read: 0.15,MPa
